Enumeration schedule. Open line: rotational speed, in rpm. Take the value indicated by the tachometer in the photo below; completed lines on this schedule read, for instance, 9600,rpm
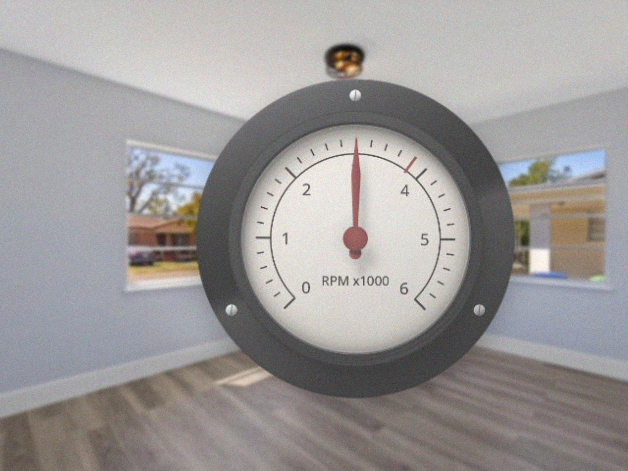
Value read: 3000,rpm
